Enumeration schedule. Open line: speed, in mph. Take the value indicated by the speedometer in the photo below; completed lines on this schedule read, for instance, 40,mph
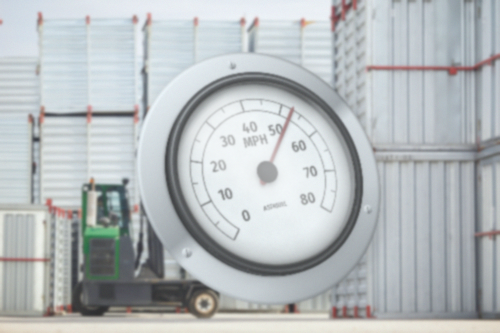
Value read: 52.5,mph
